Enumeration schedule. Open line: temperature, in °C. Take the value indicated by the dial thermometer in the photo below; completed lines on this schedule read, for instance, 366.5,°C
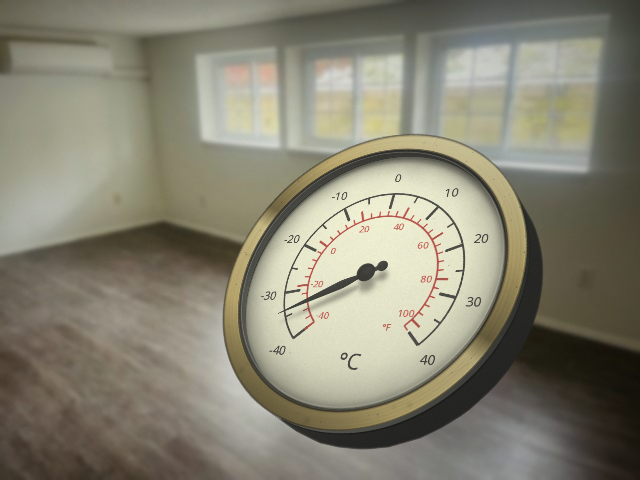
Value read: -35,°C
